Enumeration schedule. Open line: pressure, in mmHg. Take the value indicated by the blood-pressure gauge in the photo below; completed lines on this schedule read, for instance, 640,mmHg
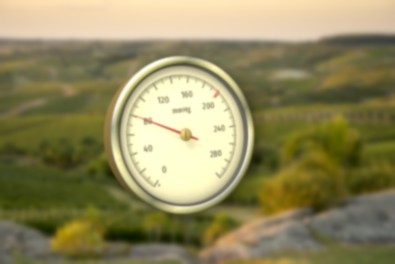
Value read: 80,mmHg
